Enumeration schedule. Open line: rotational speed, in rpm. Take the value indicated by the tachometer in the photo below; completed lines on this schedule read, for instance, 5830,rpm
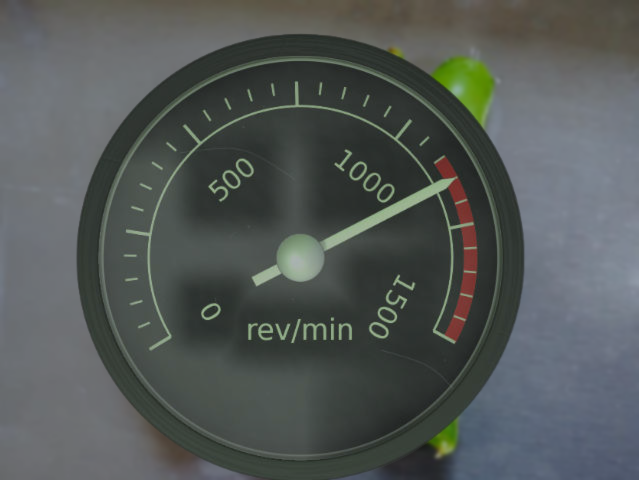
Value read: 1150,rpm
